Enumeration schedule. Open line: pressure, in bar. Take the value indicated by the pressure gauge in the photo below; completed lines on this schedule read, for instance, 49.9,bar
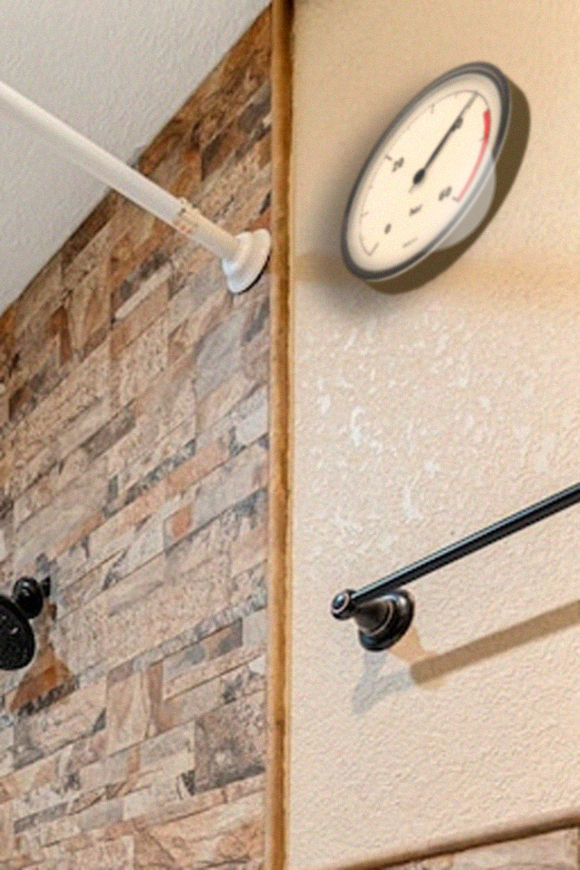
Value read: 40,bar
